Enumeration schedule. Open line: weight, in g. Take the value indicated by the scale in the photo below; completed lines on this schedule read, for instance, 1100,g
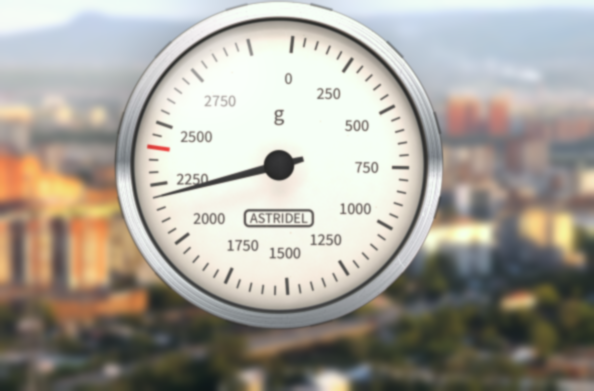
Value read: 2200,g
